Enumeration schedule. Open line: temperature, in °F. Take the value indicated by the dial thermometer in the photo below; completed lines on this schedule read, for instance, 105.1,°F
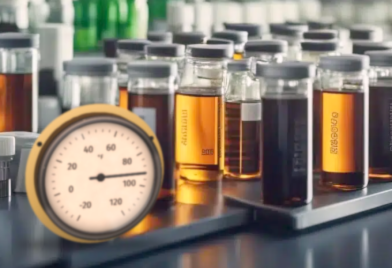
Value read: 92,°F
